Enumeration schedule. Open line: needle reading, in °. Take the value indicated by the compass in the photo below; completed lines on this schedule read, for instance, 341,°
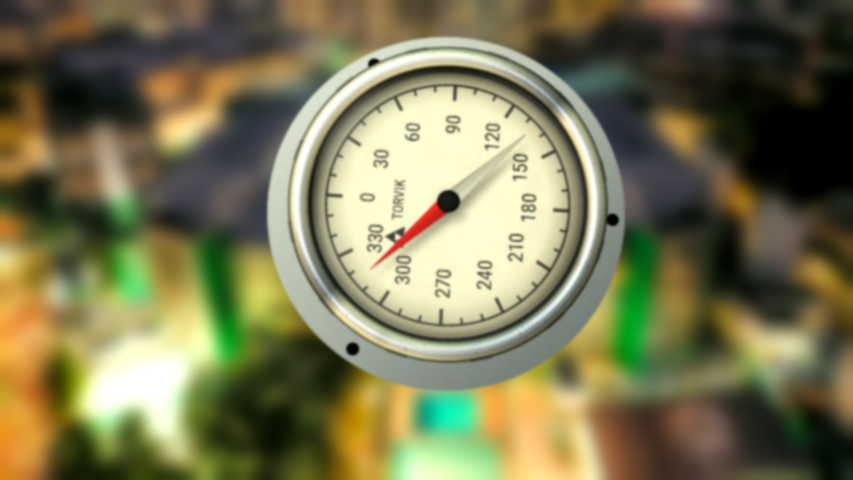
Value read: 315,°
